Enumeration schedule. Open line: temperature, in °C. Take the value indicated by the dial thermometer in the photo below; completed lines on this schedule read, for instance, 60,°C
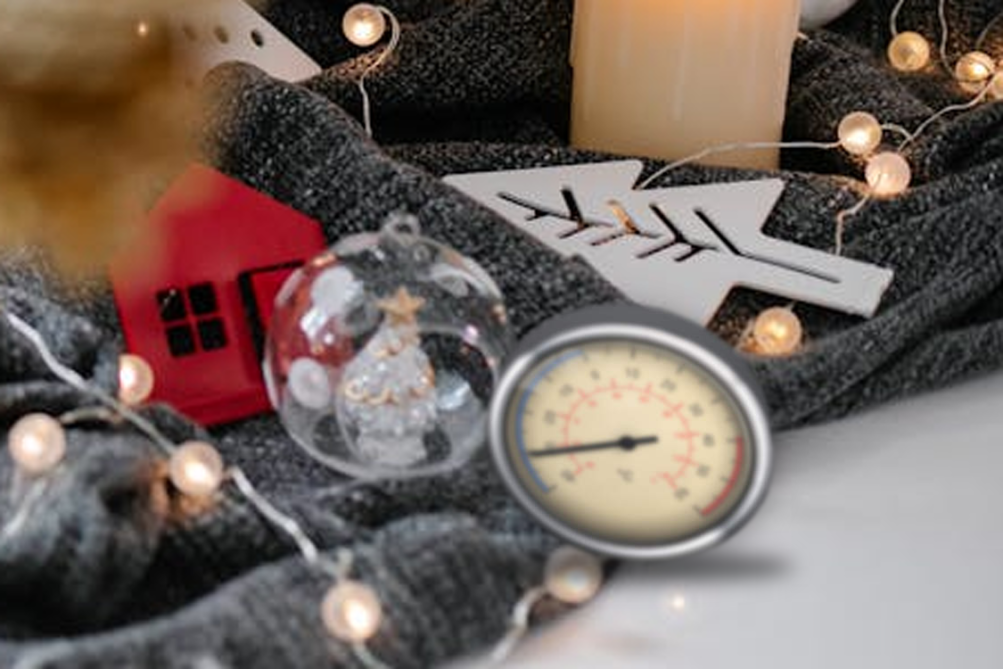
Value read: -30,°C
